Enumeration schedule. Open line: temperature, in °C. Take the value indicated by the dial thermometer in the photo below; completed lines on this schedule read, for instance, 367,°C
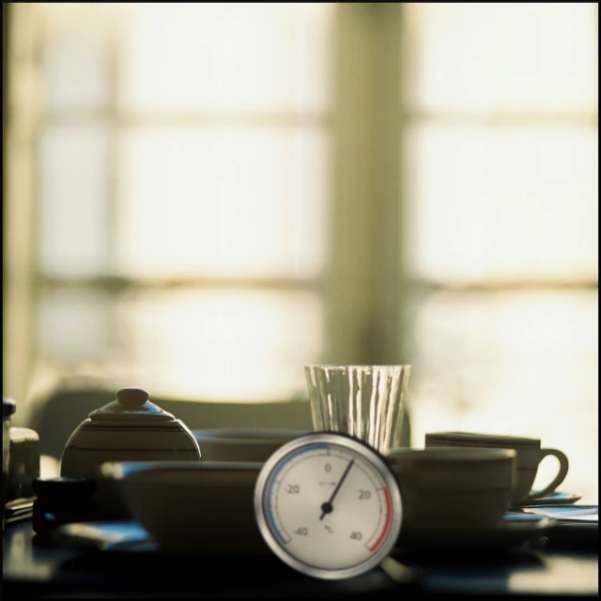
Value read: 8,°C
